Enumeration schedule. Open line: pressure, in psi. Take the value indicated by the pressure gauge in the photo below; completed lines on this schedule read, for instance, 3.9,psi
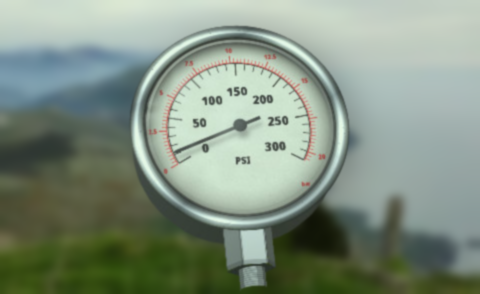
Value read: 10,psi
